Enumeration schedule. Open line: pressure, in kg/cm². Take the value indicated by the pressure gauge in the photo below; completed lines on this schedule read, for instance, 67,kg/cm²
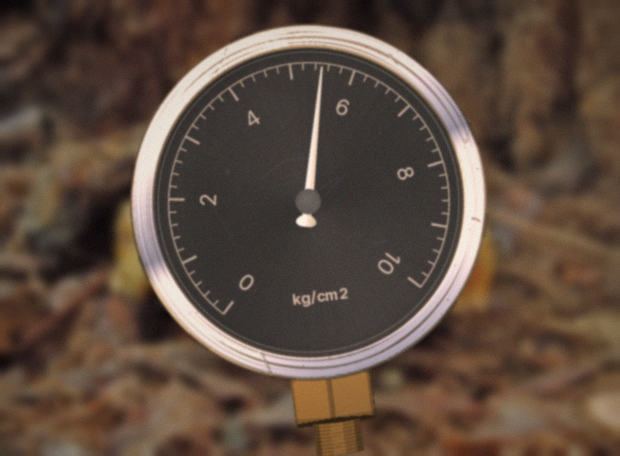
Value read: 5.5,kg/cm²
